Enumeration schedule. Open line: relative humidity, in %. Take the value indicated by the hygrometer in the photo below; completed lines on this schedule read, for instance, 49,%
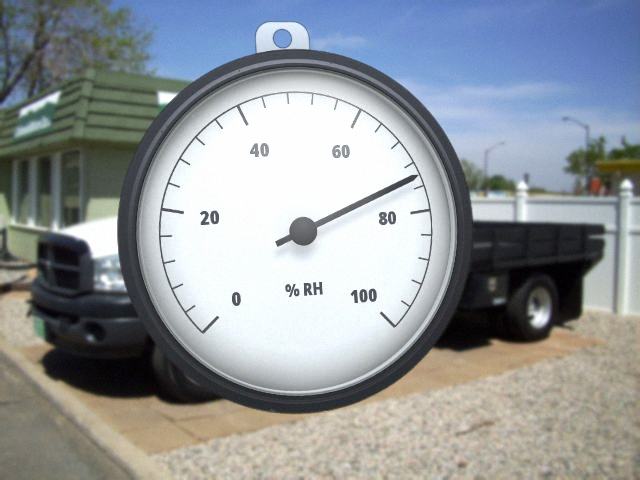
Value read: 74,%
